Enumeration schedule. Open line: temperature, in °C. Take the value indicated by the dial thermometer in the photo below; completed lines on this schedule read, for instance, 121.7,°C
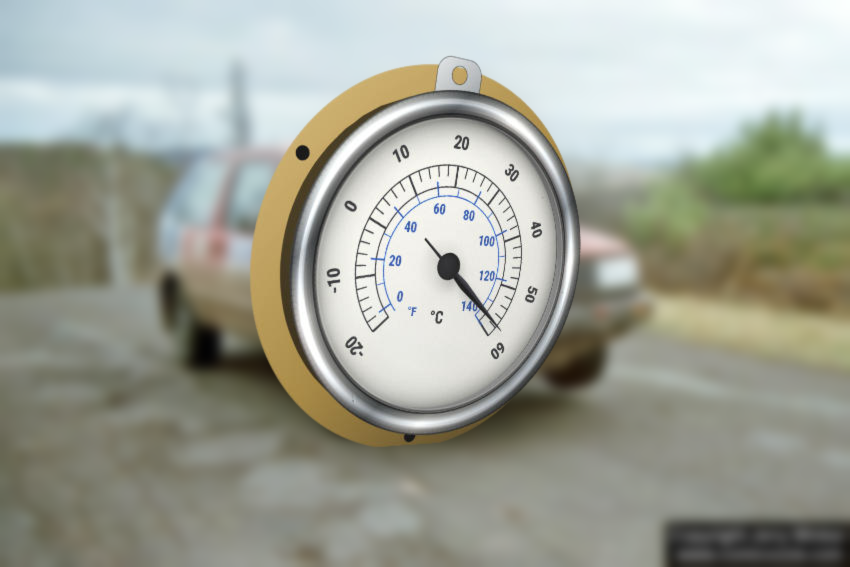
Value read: 58,°C
